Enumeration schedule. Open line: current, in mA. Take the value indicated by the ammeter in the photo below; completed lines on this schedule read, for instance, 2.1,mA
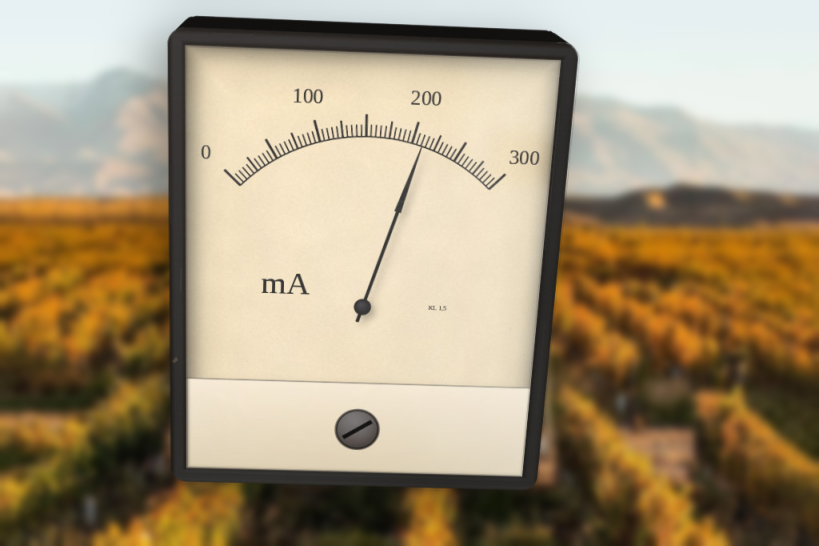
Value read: 210,mA
